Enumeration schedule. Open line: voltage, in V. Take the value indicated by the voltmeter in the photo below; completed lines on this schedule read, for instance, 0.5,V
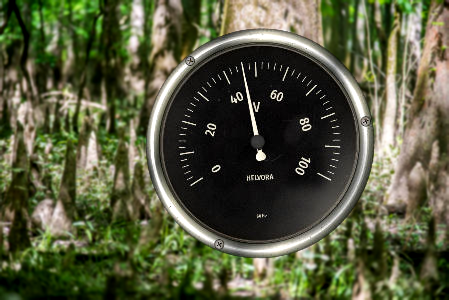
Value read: 46,V
